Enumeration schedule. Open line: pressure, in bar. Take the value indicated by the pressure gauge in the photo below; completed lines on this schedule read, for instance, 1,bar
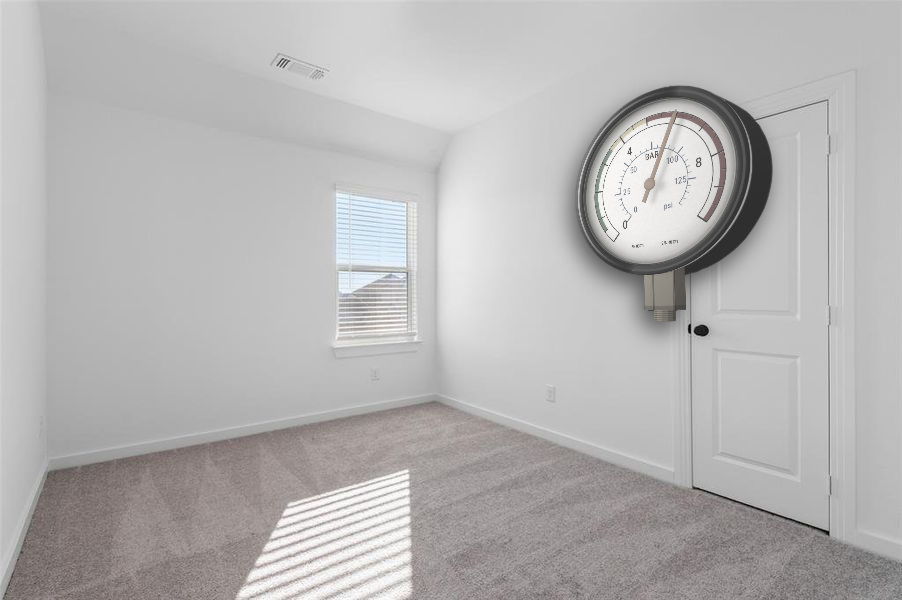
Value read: 6,bar
